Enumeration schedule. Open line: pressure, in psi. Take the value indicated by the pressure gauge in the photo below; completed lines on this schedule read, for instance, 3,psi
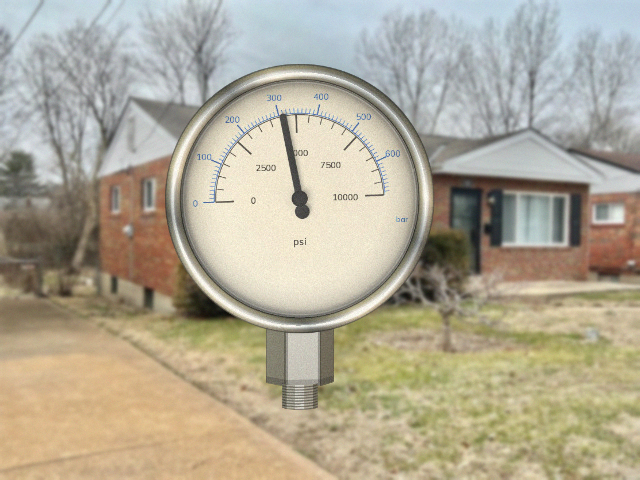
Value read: 4500,psi
